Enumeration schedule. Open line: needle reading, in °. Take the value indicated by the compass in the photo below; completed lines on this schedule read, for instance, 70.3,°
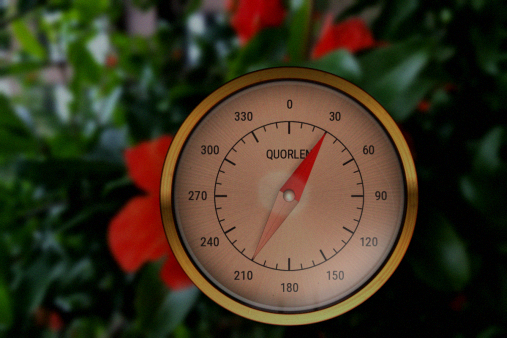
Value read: 30,°
